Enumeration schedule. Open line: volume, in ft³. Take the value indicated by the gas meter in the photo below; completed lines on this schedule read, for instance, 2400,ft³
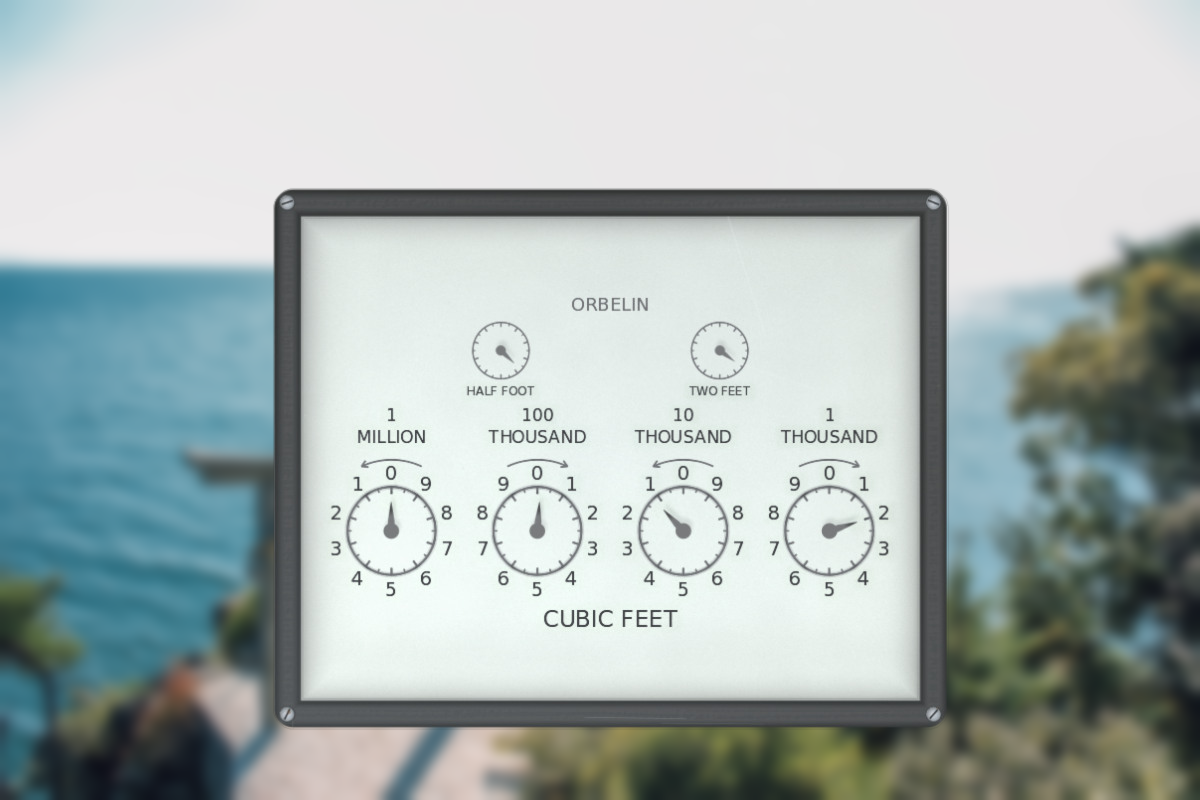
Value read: 1200,ft³
